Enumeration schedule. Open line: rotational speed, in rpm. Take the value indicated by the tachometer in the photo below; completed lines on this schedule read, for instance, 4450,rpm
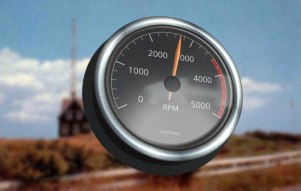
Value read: 2700,rpm
